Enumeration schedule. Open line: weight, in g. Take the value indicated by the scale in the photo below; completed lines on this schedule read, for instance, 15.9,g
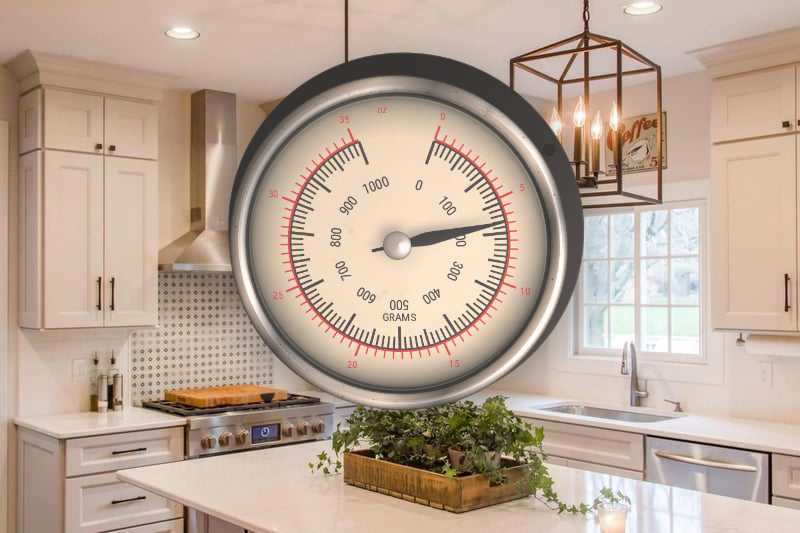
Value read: 180,g
